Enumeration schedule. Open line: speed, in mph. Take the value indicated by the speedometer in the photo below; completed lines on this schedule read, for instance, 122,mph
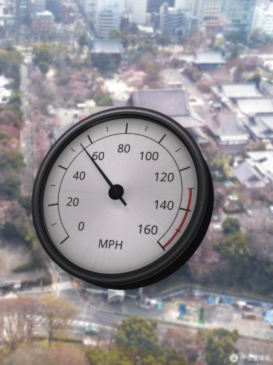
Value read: 55,mph
